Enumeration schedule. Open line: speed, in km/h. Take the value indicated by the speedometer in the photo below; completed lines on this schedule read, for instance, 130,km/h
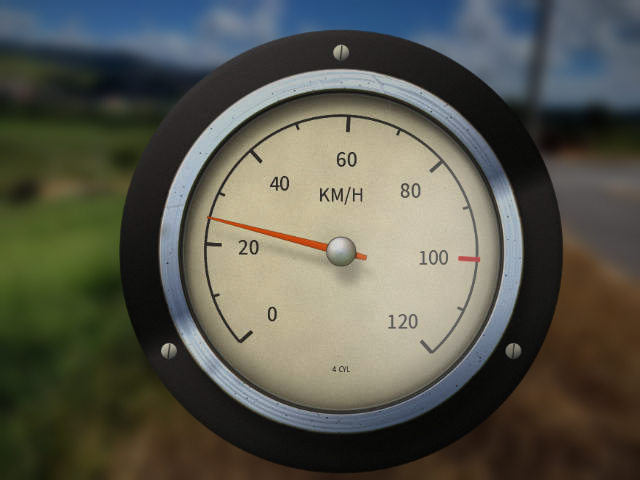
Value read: 25,km/h
